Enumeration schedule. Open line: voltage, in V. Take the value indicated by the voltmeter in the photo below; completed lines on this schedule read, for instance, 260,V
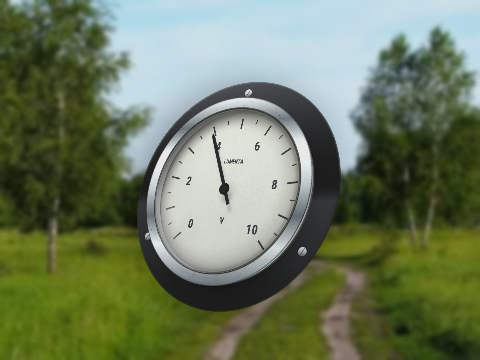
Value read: 4,V
